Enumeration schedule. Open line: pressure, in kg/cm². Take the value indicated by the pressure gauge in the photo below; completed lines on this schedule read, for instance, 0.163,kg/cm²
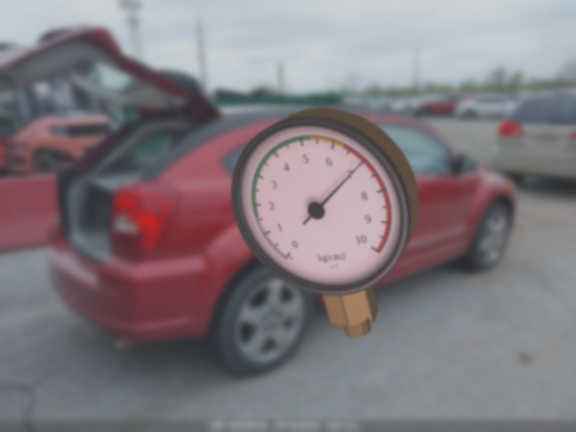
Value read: 7,kg/cm²
